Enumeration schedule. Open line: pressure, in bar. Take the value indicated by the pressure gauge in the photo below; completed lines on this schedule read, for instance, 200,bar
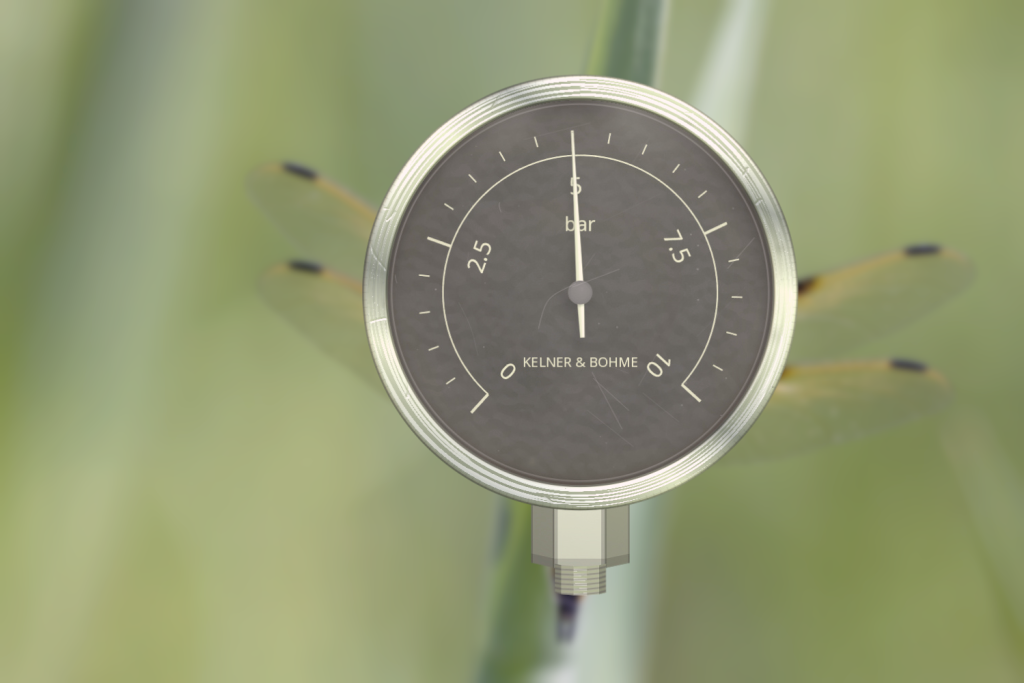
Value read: 5,bar
